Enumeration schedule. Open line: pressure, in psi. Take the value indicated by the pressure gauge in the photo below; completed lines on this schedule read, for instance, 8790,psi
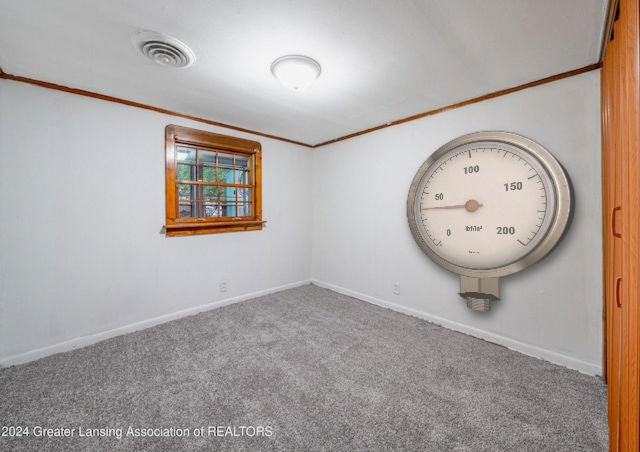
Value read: 35,psi
